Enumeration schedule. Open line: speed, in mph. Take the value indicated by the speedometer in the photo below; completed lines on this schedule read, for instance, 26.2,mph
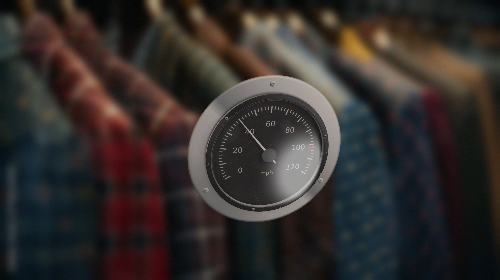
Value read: 40,mph
